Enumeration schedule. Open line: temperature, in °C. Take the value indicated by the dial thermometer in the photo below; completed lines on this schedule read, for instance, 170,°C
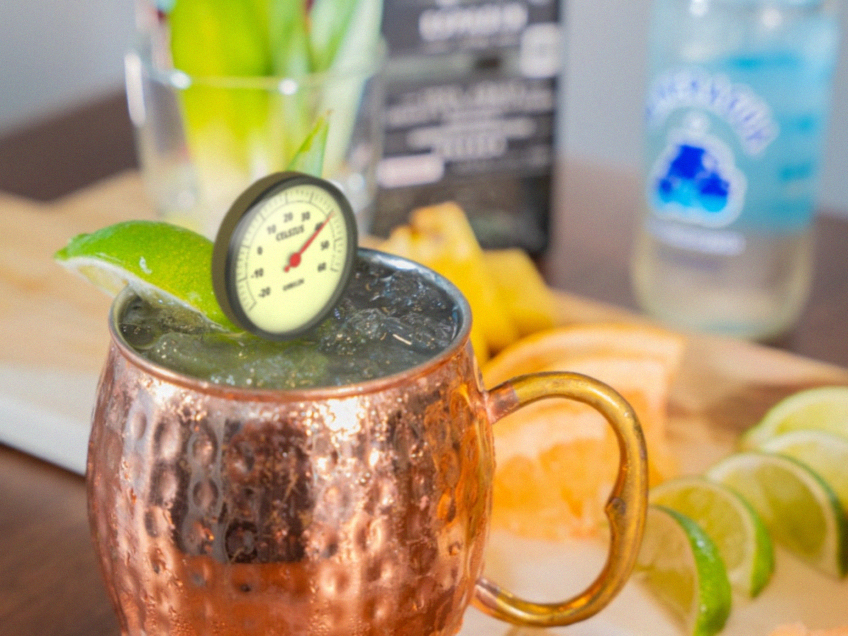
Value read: 40,°C
